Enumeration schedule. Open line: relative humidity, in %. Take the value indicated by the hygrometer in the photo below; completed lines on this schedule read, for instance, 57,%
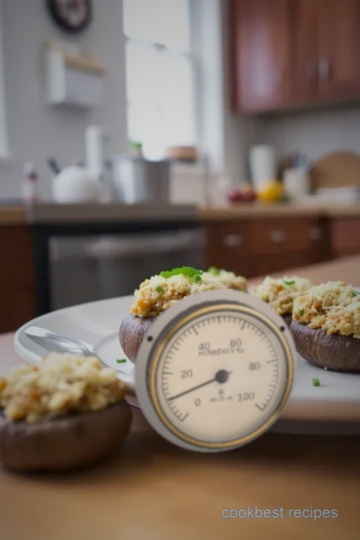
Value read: 10,%
